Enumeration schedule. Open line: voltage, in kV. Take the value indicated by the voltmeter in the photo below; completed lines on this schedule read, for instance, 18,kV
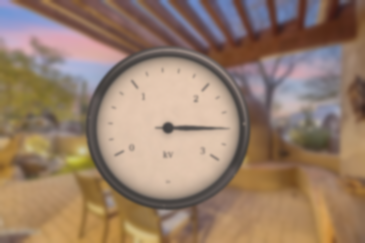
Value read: 2.6,kV
